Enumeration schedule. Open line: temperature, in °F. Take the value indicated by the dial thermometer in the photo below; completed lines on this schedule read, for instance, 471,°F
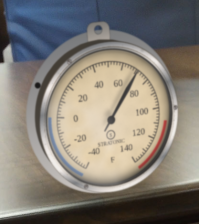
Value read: 70,°F
